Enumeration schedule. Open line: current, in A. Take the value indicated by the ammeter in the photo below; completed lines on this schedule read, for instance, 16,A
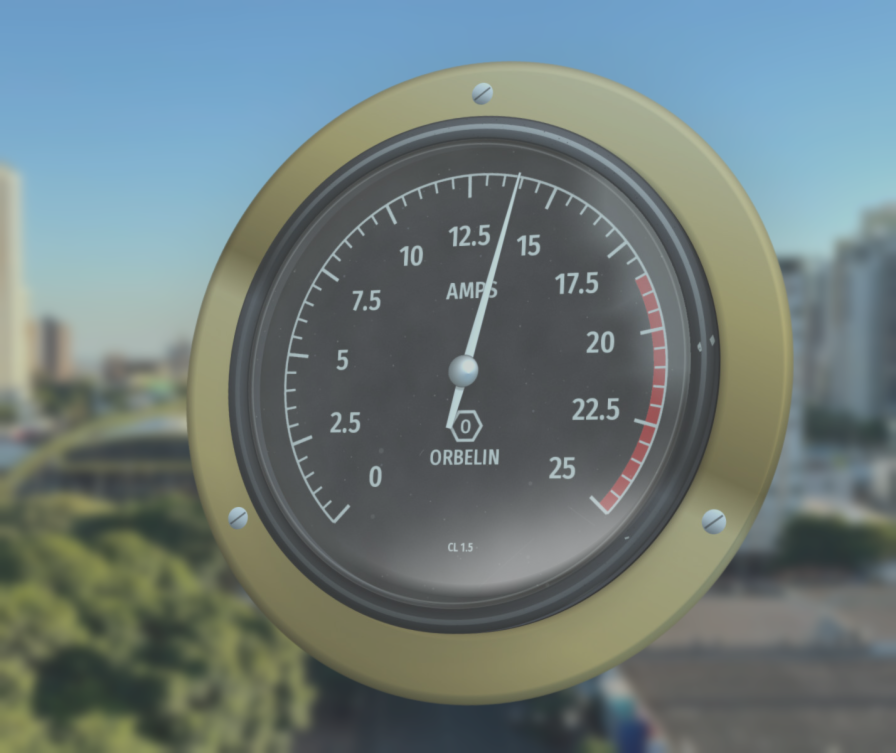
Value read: 14,A
